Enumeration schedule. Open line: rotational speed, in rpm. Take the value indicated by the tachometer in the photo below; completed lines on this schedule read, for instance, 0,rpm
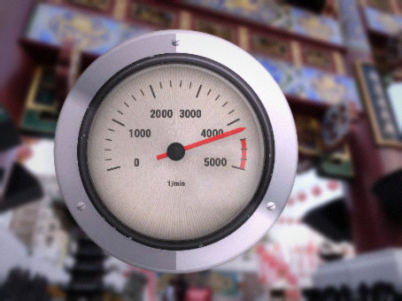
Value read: 4200,rpm
